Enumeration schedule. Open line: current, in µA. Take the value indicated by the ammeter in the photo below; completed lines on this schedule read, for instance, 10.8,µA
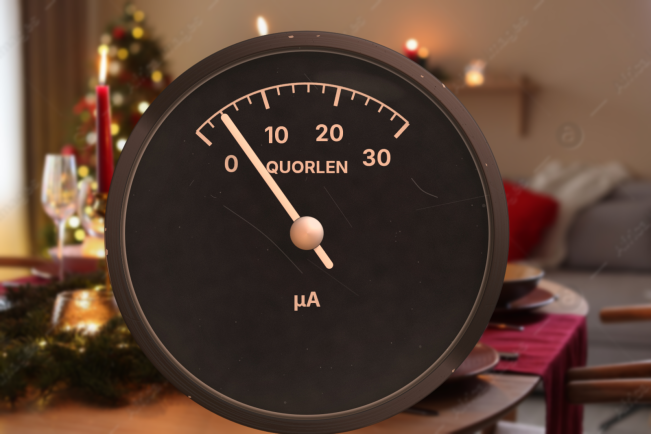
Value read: 4,µA
